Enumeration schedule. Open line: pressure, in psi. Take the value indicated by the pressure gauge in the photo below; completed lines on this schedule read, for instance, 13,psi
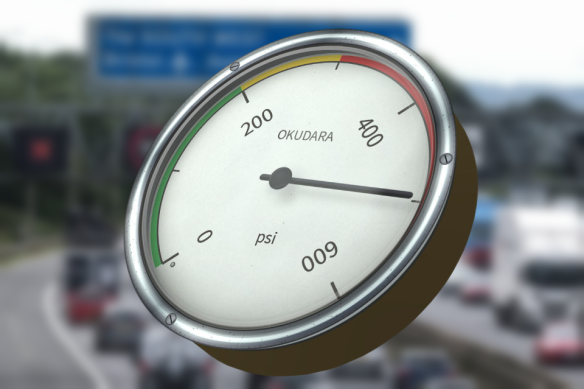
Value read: 500,psi
